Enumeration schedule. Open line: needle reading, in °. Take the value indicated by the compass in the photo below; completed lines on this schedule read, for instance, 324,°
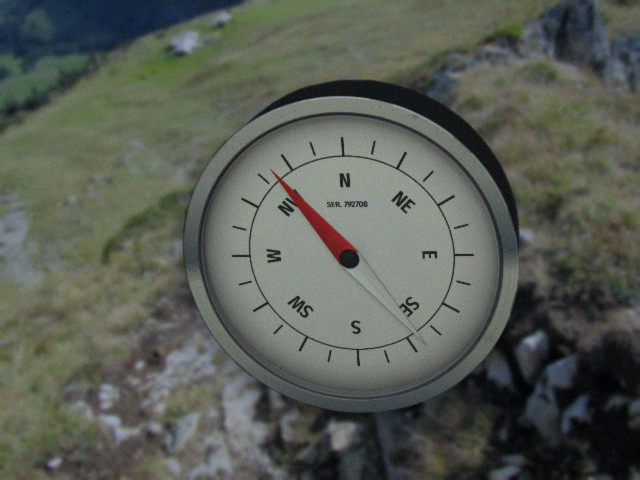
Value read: 322.5,°
